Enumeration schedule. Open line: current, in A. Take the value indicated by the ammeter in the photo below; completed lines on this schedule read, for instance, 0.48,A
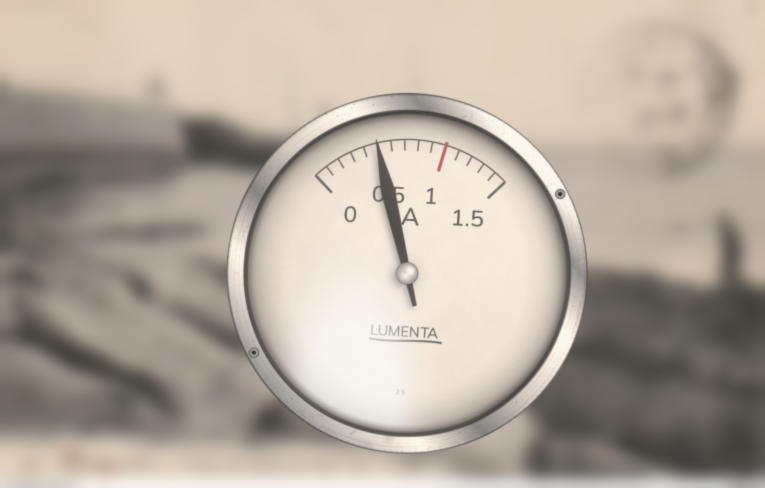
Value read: 0.5,A
